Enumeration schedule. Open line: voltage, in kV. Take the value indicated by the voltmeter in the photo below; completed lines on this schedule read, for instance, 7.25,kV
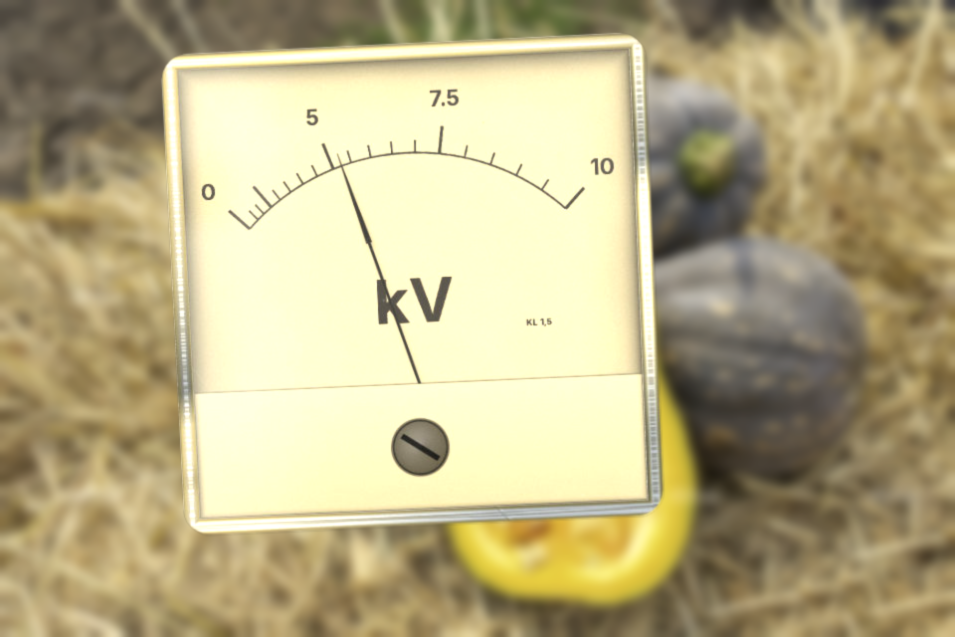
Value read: 5.25,kV
